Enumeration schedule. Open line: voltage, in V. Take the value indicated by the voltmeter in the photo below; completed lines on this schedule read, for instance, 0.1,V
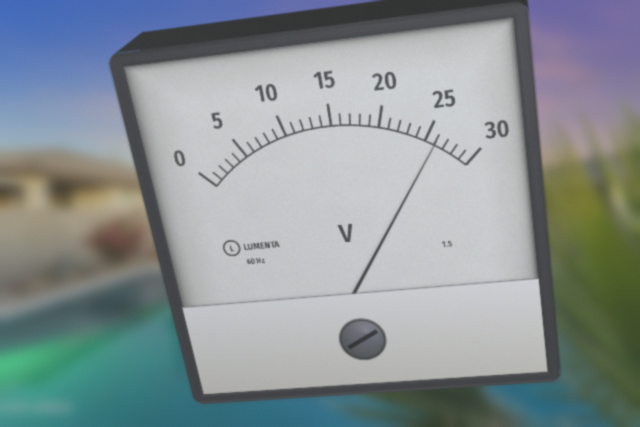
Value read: 26,V
